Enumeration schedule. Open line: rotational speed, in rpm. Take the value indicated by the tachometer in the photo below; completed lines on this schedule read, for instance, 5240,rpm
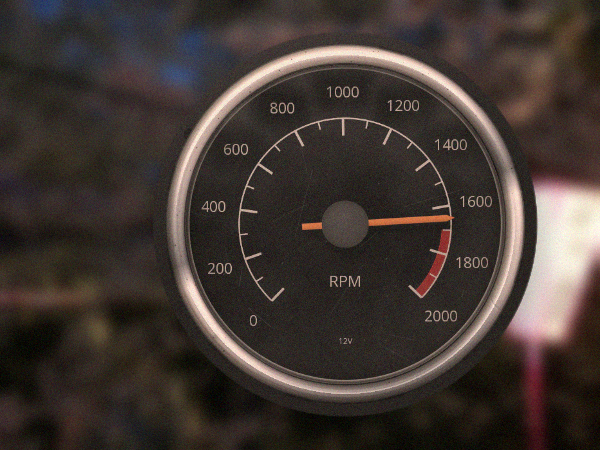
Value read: 1650,rpm
